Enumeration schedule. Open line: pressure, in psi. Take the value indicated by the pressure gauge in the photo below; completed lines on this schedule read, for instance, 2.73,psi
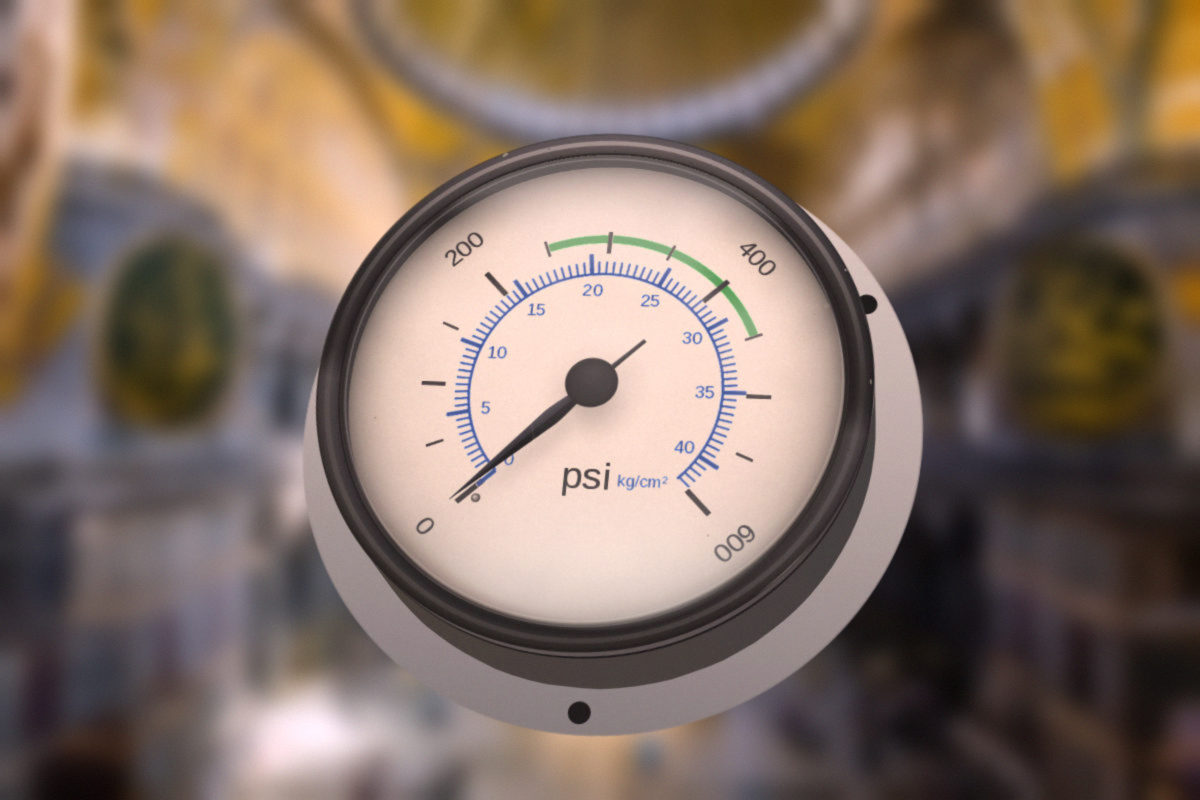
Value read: 0,psi
